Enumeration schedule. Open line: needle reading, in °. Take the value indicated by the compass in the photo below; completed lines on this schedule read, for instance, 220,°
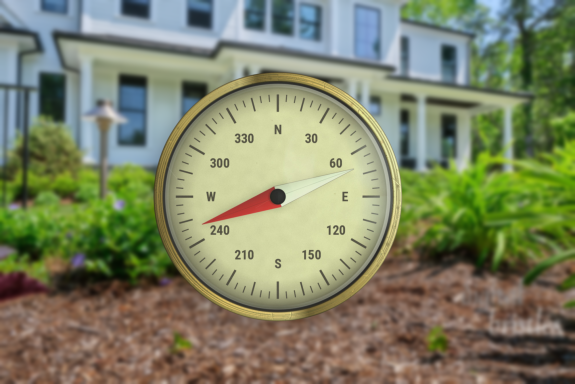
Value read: 250,°
